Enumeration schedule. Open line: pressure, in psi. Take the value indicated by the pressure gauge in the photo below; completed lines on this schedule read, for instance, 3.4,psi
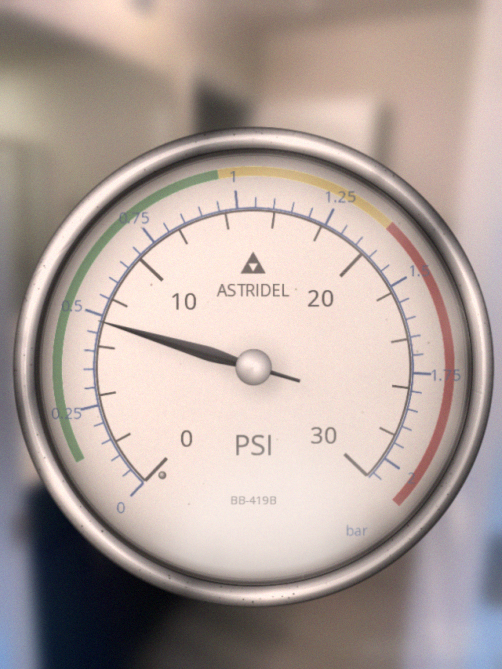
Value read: 7,psi
